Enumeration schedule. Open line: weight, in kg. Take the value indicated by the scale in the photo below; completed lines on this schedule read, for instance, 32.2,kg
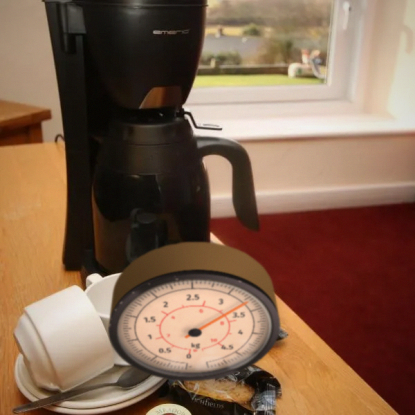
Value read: 3.25,kg
